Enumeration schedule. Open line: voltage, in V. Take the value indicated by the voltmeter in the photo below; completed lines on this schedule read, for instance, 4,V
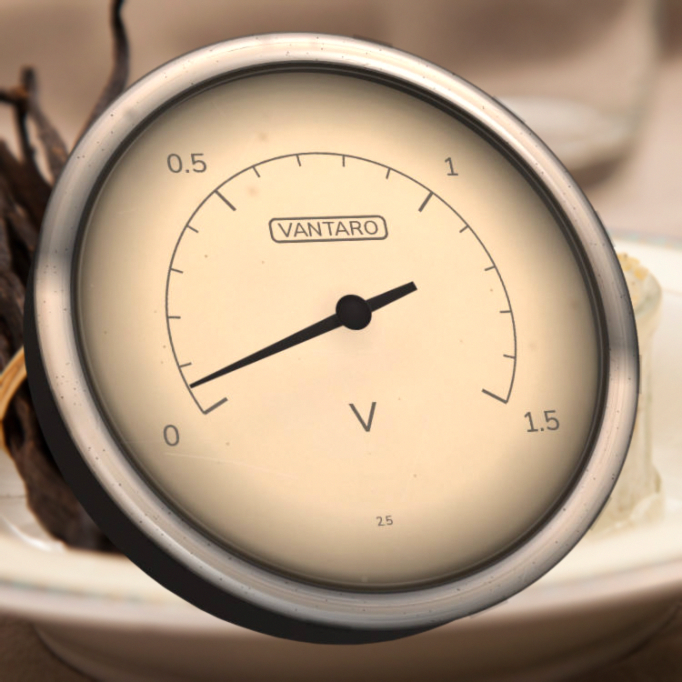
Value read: 0.05,V
